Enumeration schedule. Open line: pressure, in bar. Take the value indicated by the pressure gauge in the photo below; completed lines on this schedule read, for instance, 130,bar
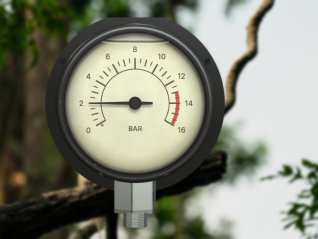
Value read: 2,bar
